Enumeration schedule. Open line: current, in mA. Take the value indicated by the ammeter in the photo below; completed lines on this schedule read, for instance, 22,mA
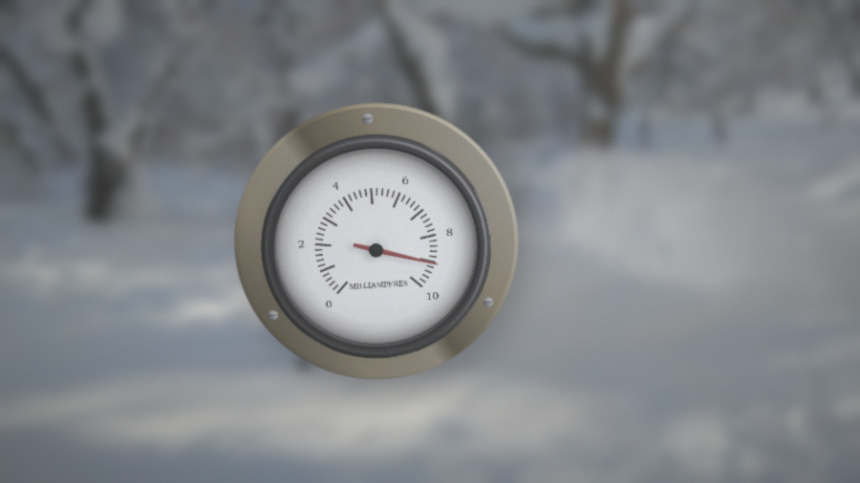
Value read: 9,mA
